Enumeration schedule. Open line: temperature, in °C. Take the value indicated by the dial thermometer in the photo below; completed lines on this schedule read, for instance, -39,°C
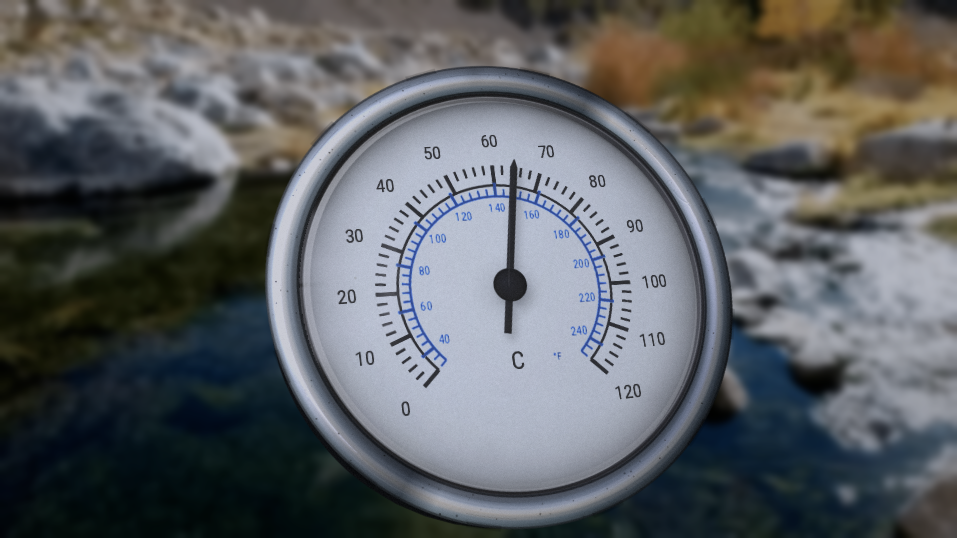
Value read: 64,°C
